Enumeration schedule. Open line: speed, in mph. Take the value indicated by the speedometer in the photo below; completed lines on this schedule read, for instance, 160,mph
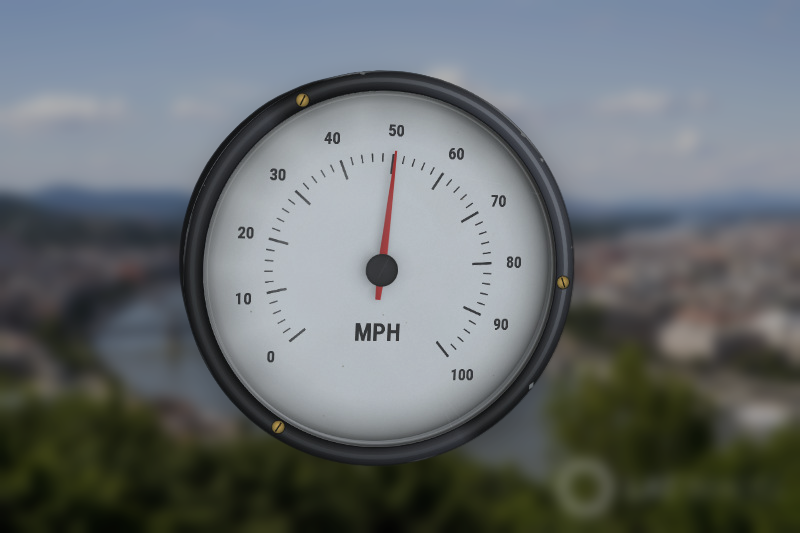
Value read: 50,mph
